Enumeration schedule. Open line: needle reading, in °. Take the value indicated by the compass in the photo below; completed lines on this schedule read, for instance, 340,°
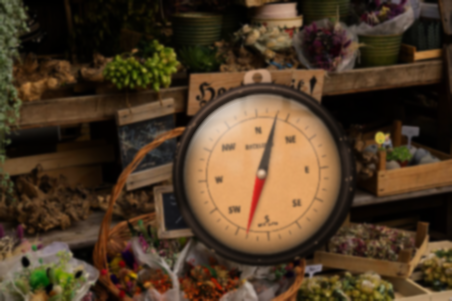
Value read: 200,°
